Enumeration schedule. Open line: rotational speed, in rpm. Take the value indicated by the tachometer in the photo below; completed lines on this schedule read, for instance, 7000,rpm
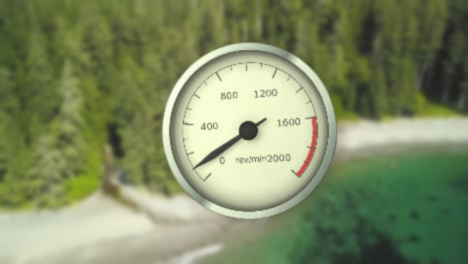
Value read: 100,rpm
